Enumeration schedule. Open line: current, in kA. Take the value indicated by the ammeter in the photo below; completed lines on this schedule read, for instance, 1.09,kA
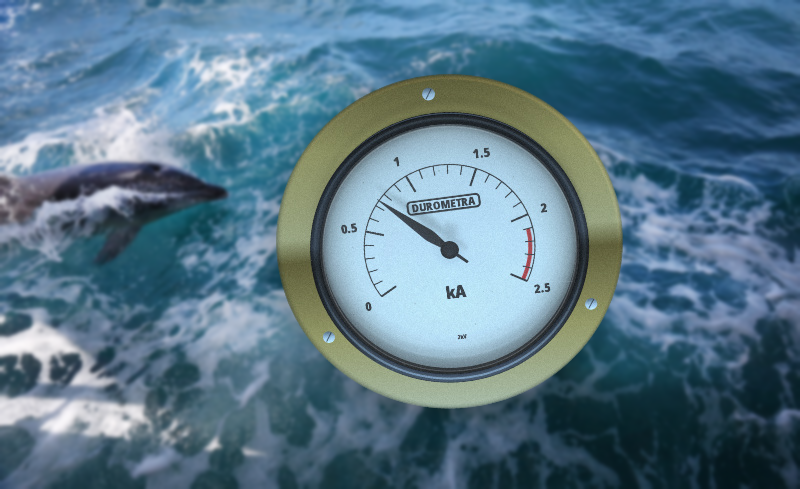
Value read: 0.75,kA
